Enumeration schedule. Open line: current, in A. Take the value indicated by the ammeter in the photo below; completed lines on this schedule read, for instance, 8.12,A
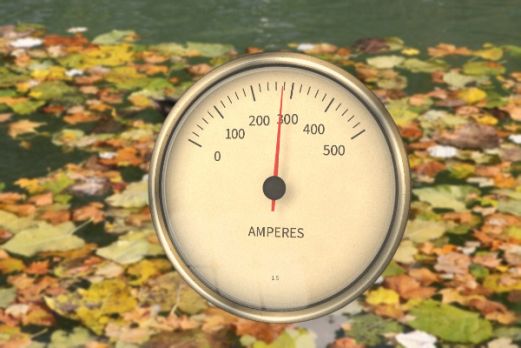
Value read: 280,A
